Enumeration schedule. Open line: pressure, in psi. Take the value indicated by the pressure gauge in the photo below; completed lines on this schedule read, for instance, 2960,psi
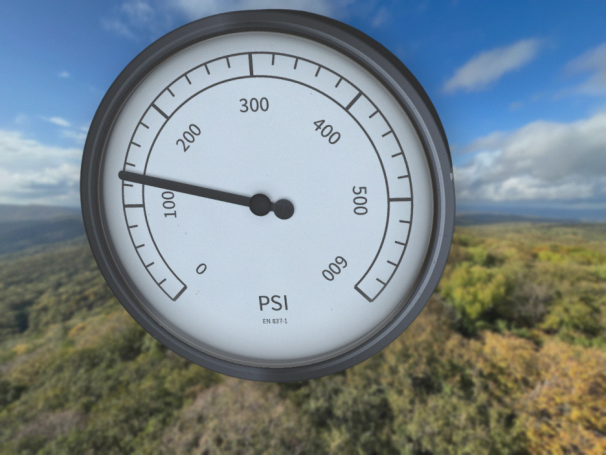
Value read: 130,psi
